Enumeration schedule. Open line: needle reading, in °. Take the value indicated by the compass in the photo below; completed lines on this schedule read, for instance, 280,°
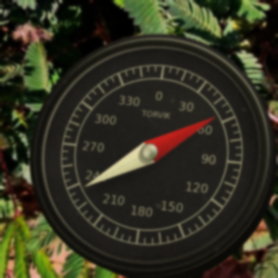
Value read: 55,°
